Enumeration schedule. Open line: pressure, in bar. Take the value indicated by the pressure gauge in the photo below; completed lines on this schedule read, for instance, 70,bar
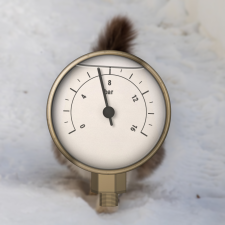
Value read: 7,bar
